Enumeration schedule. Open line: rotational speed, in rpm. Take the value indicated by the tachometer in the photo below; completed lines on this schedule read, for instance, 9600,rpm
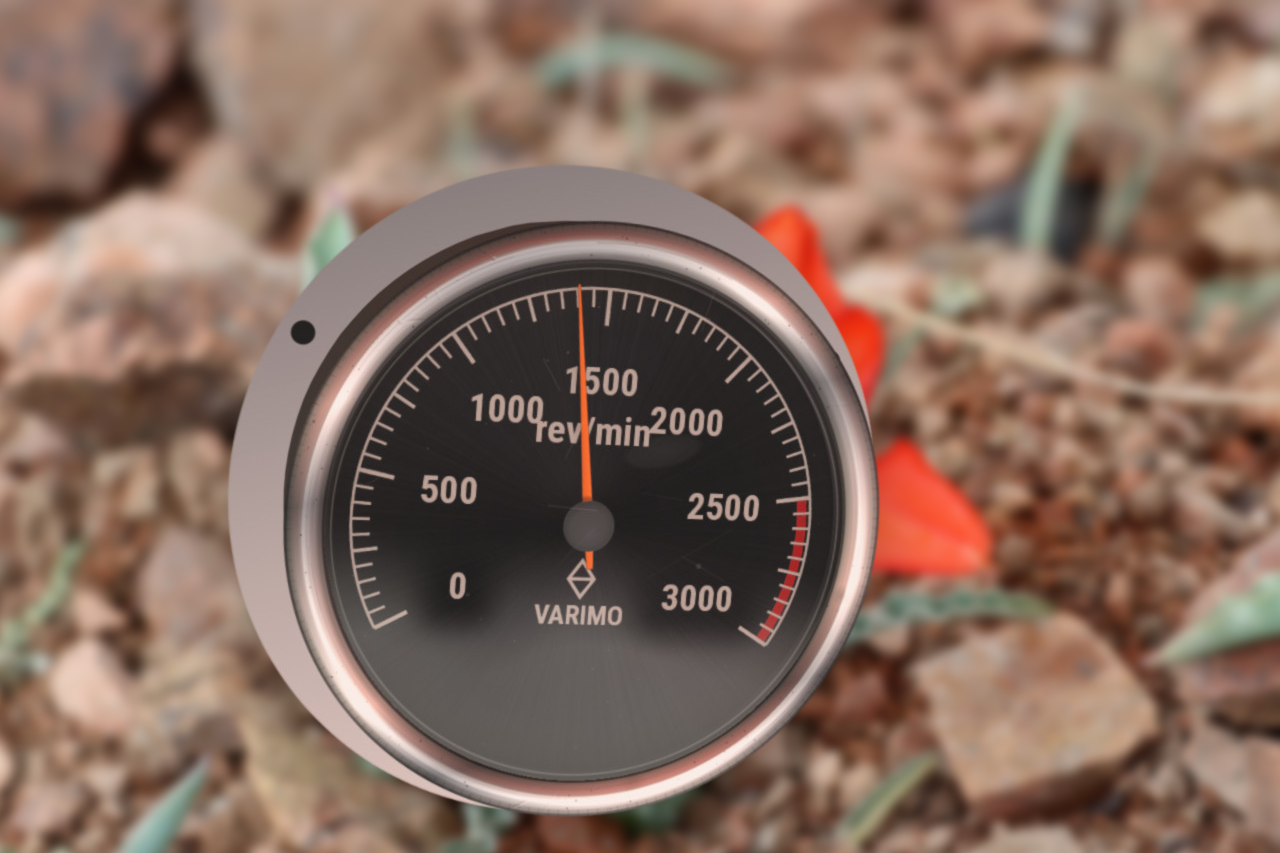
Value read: 1400,rpm
